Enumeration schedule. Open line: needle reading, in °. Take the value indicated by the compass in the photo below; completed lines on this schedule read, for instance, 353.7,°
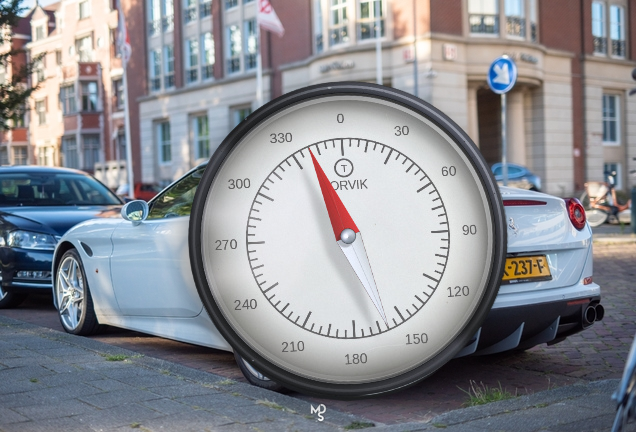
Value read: 340,°
